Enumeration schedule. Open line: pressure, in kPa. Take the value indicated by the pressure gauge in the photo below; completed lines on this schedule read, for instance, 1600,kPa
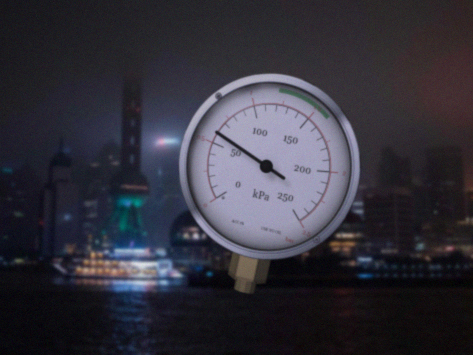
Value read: 60,kPa
